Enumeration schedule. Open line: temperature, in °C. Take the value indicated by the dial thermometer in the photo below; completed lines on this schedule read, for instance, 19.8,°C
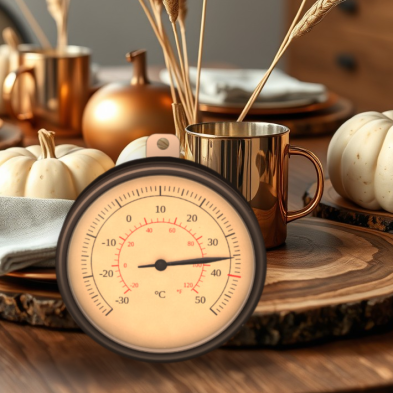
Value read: 35,°C
